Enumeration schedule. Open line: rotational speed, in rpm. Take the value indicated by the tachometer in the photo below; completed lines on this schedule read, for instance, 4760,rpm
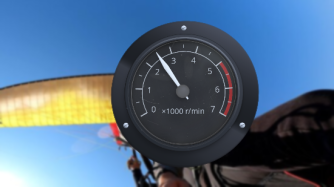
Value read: 2500,rpm
